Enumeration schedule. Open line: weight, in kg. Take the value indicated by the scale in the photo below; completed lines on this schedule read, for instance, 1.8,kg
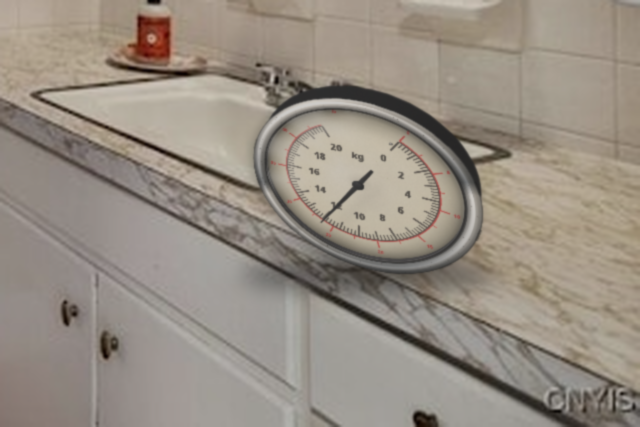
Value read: 12,kg
